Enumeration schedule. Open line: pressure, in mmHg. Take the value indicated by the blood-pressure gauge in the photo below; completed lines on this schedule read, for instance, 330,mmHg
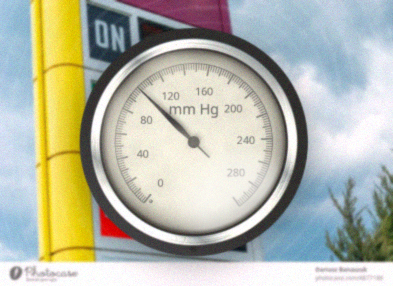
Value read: 100,mmHg
